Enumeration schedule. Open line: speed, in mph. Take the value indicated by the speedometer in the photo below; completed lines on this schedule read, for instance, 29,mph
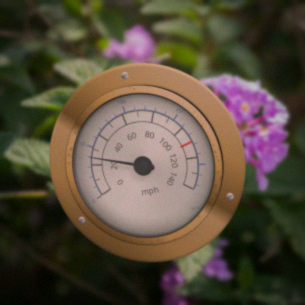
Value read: 25,mph
